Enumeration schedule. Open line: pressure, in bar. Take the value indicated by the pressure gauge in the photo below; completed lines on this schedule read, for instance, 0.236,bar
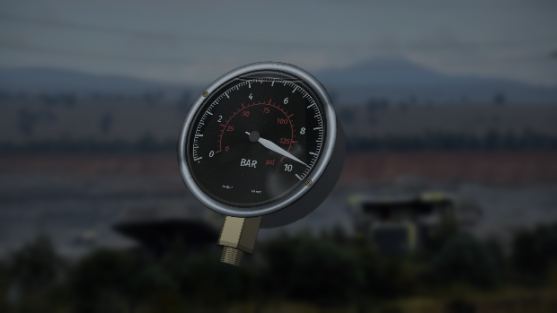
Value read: 9.5,bar
